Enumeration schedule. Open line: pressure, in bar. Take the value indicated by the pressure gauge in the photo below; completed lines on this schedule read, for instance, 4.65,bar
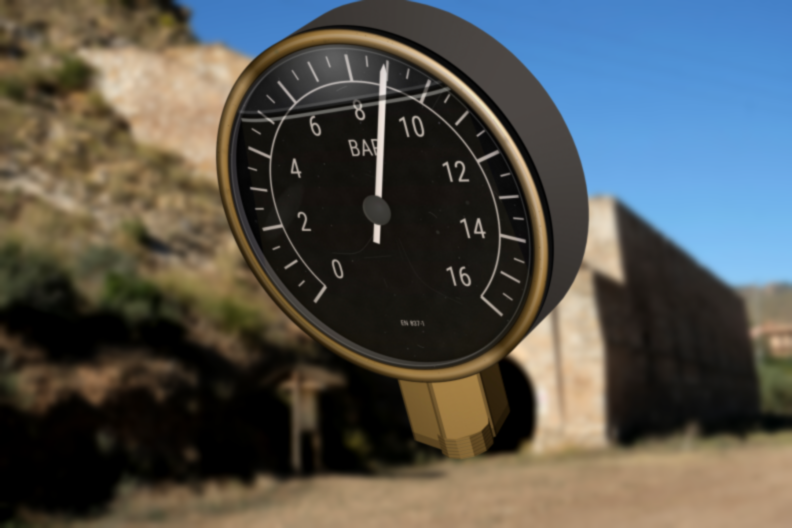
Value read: 9,bar
